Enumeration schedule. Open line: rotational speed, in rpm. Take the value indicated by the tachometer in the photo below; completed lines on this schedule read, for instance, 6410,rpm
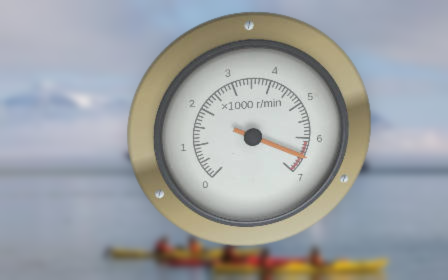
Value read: 6500,rpm
